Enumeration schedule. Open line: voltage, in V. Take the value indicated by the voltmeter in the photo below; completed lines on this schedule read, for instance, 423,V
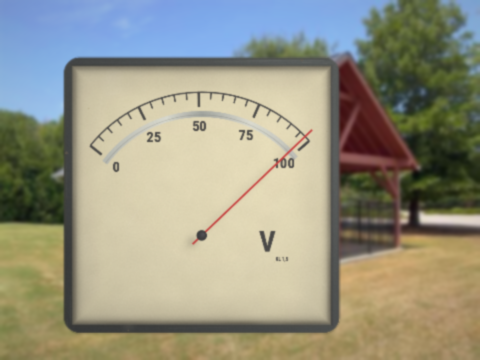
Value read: 97.5,V
